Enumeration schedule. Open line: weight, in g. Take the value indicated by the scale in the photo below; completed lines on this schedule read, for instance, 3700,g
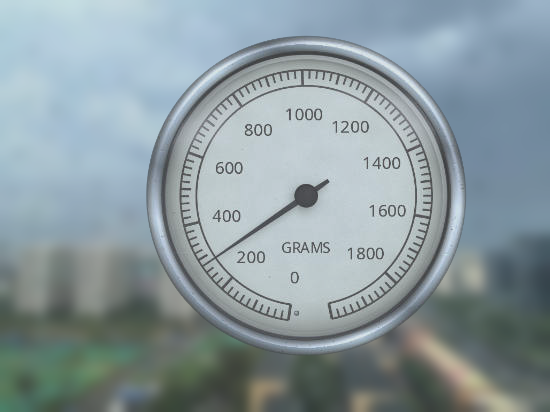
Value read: 280,g
